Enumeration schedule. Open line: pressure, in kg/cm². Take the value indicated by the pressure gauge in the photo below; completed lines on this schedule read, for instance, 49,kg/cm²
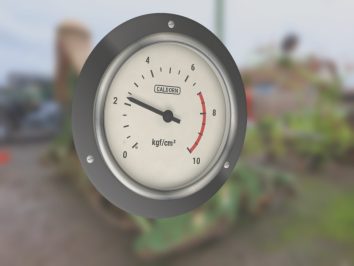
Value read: 2.25,kg/cm²
